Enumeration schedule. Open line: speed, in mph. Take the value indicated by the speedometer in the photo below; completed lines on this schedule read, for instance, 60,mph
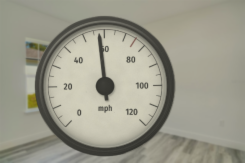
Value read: 57.5,mph
